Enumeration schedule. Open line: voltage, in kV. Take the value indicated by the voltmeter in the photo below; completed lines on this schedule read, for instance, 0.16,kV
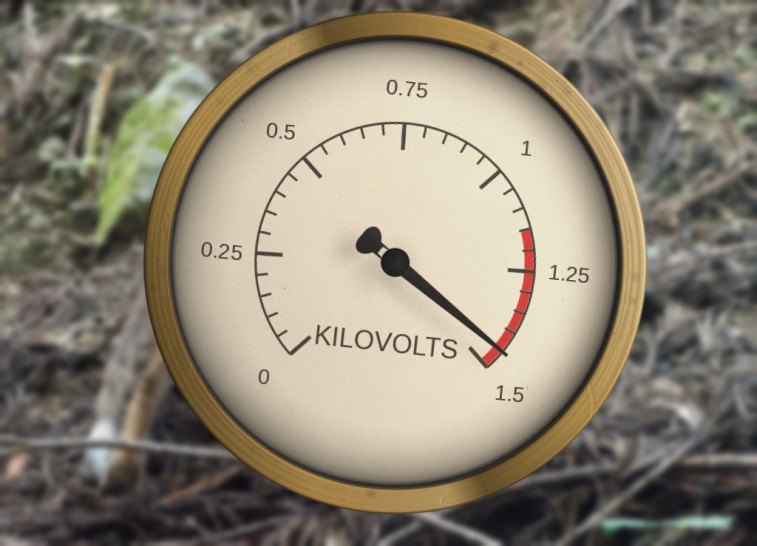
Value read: 1.45,kV
